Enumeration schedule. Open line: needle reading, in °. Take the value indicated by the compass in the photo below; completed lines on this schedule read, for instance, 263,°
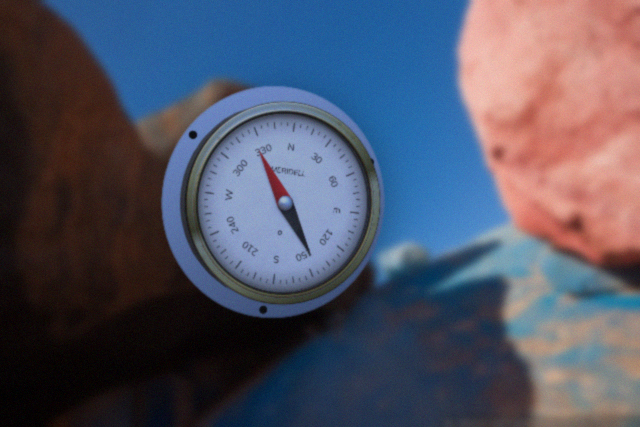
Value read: 325,°
